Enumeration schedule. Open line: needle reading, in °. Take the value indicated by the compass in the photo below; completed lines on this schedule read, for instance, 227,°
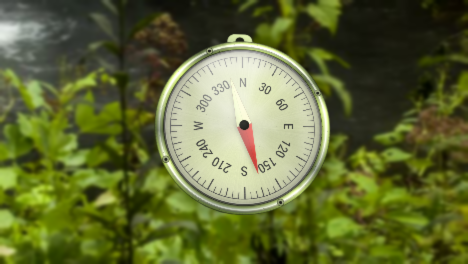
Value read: 165,°
